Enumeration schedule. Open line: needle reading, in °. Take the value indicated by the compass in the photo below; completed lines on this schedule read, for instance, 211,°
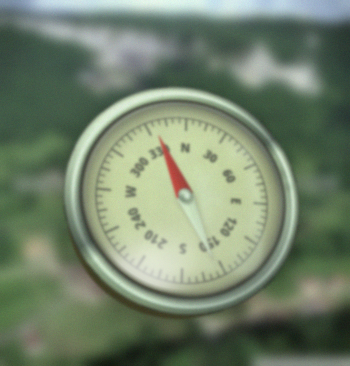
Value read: 335,°
